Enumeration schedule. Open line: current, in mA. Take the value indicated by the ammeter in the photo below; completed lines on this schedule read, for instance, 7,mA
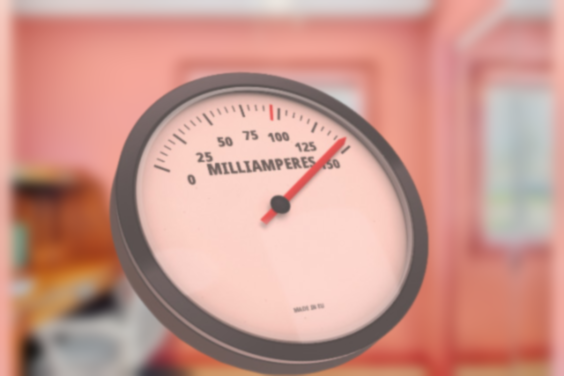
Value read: 145,mA
